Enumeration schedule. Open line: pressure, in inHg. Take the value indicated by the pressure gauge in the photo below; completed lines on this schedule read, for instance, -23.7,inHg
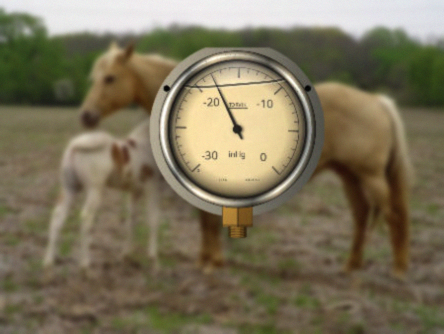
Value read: -18,inHg
